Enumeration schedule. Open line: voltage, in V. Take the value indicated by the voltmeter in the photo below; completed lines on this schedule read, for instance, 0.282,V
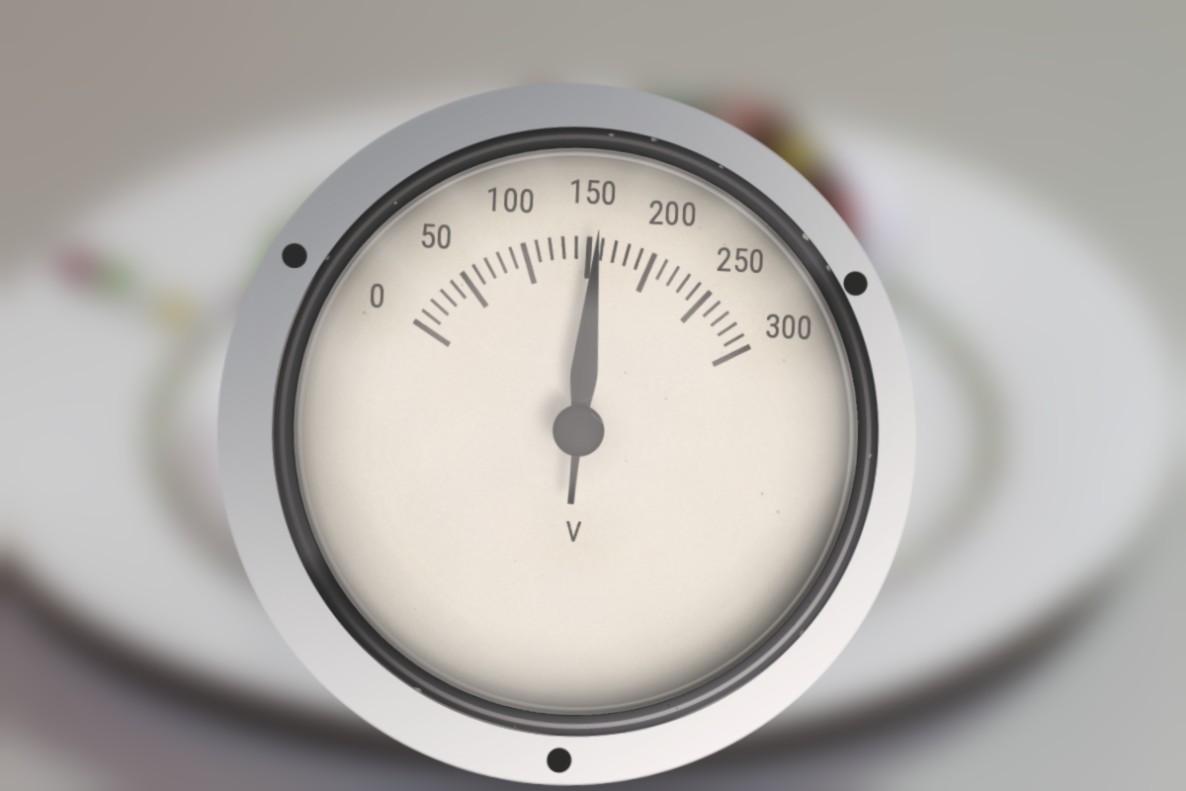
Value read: 155,V
